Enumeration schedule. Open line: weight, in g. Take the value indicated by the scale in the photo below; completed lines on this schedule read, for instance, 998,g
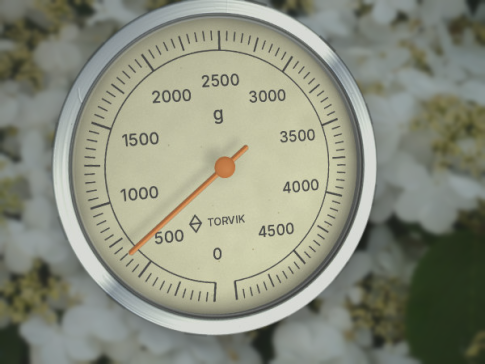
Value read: 650,g
